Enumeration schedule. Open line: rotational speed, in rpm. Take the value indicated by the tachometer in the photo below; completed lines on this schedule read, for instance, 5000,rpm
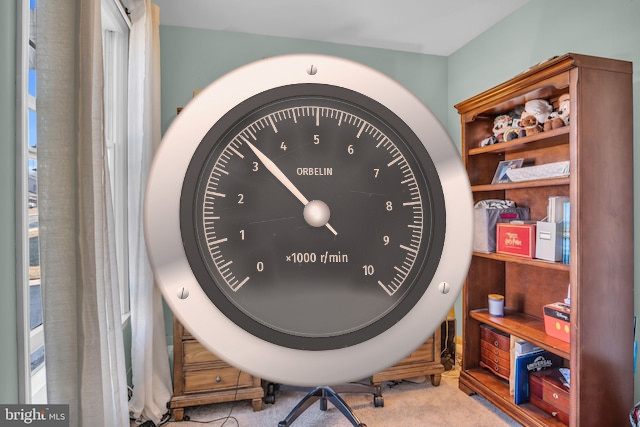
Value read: 3300,rpm
